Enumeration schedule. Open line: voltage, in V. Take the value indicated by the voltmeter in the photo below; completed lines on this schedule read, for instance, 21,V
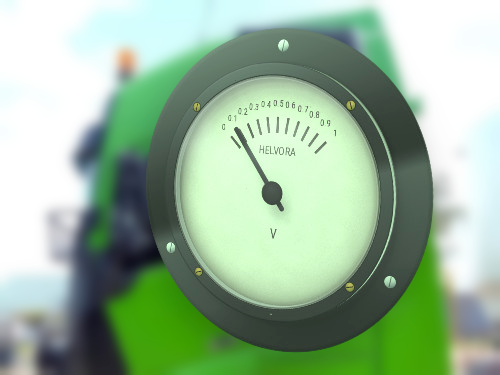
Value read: 0.1,V
